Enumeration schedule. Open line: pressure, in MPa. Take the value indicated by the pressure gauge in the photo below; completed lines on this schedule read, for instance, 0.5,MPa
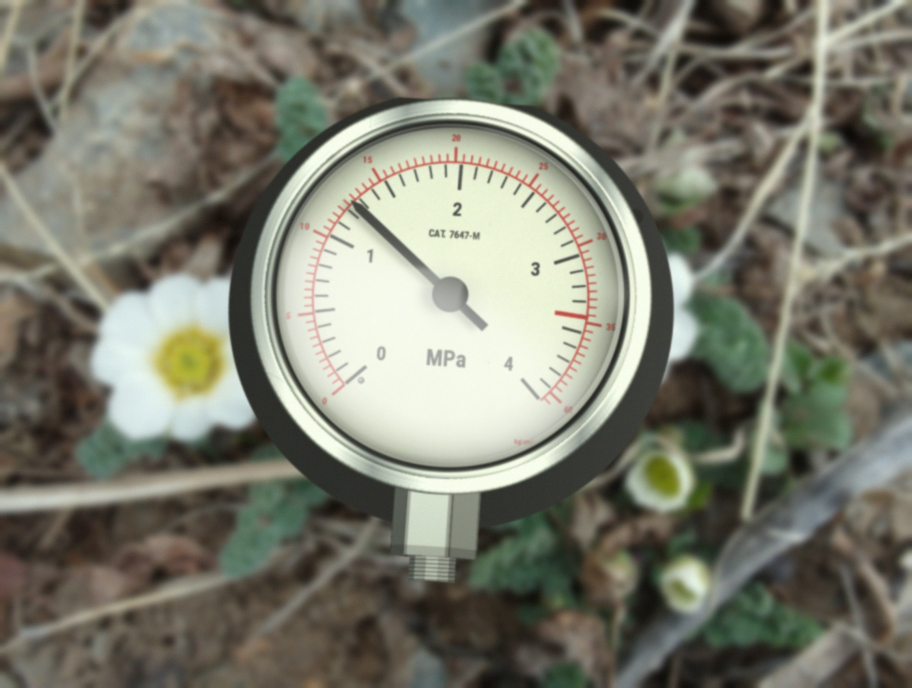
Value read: 1.25,MPa
